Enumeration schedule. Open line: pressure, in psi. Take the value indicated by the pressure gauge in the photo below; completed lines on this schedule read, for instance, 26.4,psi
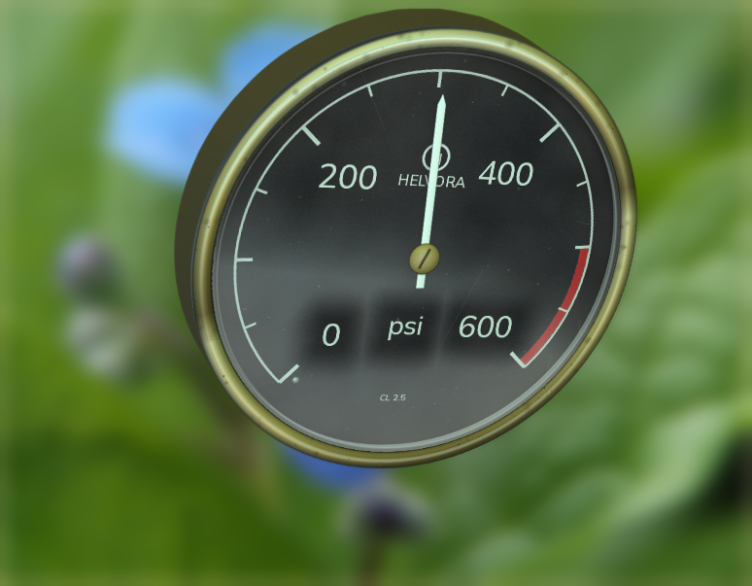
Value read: 300,psi
